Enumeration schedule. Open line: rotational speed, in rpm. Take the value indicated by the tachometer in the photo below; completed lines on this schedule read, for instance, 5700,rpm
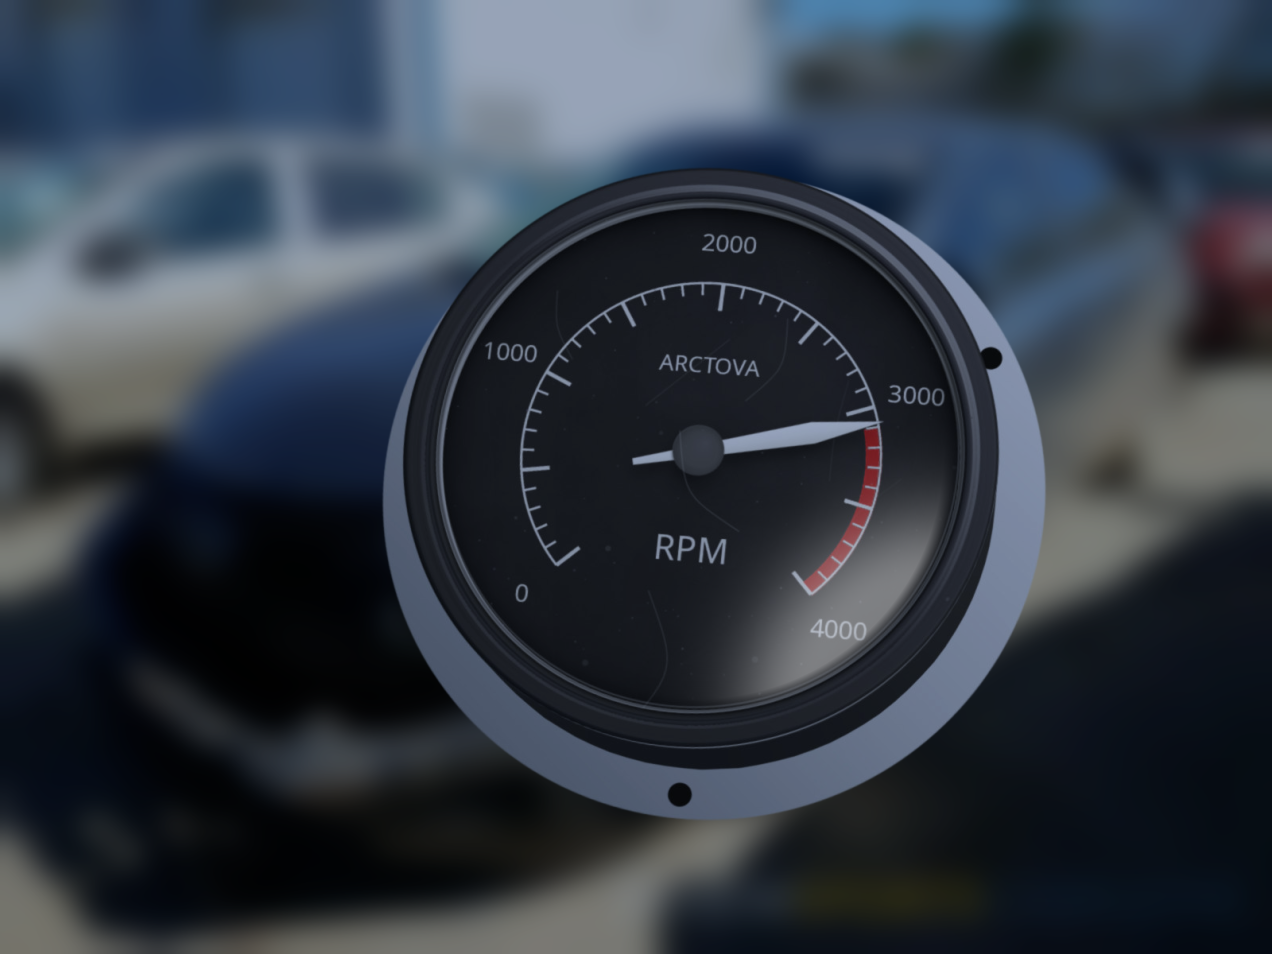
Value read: 3100,rpm
